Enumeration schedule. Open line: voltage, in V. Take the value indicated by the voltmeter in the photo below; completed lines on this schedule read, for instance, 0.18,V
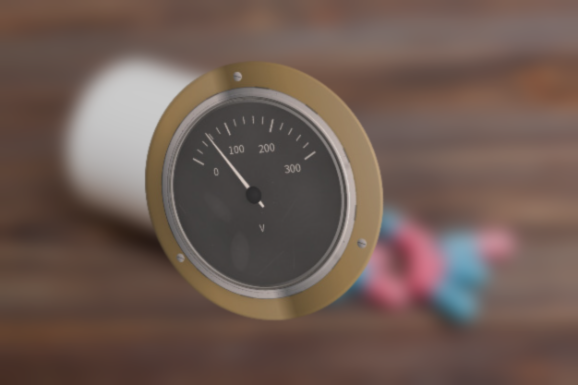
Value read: 60,V
